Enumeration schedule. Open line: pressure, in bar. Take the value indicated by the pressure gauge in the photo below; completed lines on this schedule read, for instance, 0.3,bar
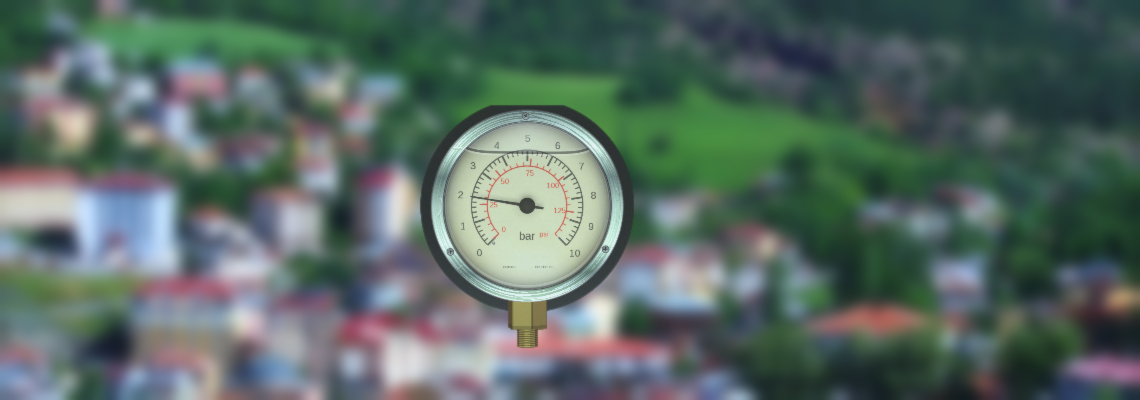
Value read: 2,bar
